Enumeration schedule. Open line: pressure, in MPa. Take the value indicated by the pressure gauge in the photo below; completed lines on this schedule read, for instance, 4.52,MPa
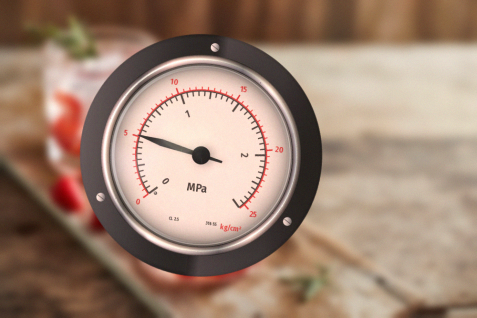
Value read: 0.5,MPa
